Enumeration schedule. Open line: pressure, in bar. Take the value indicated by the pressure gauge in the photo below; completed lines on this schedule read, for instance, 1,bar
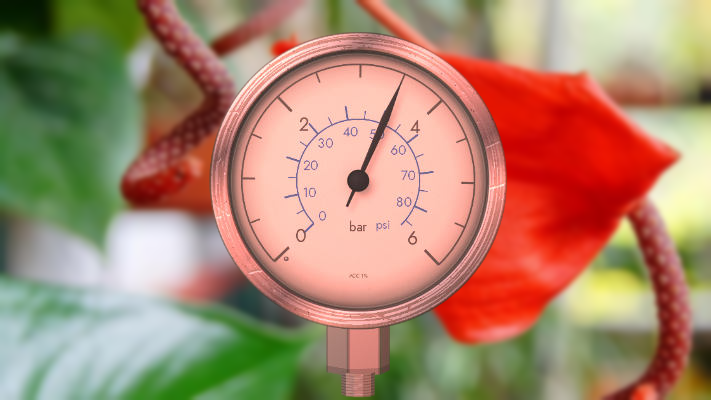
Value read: 3.5,bar
